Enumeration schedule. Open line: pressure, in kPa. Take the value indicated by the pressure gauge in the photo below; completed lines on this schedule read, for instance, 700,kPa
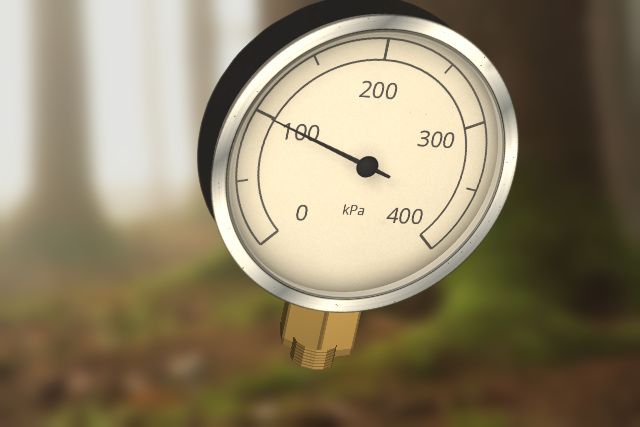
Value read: 100,kPa
